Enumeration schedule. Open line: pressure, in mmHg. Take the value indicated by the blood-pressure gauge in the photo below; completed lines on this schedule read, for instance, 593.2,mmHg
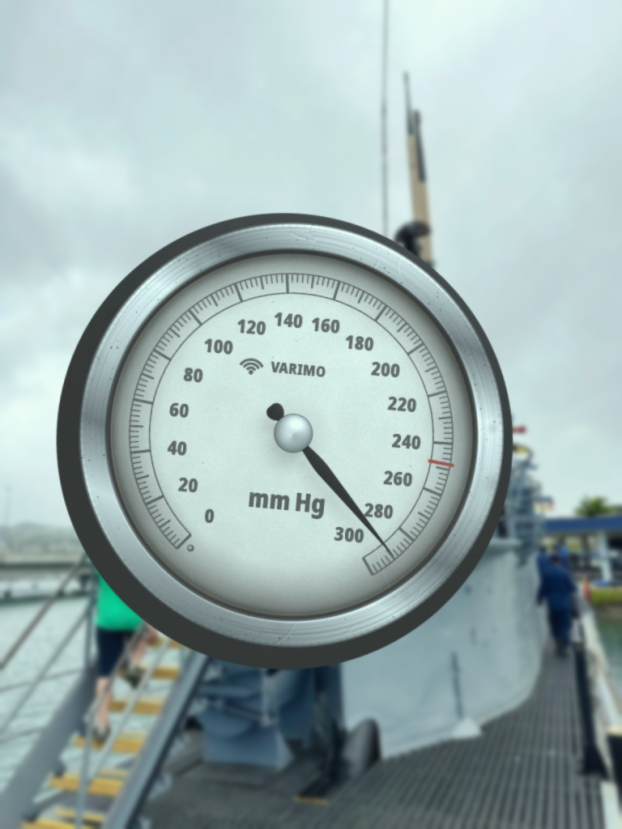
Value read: 290,mmHg
